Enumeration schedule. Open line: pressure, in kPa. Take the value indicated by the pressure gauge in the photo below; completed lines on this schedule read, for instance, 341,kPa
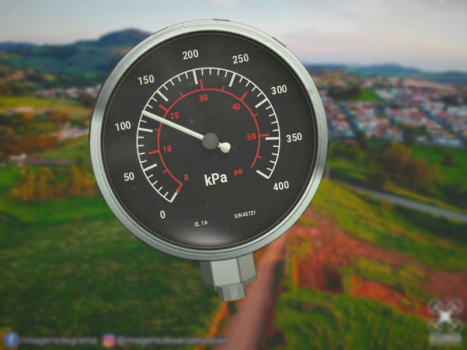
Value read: 120,kPa
